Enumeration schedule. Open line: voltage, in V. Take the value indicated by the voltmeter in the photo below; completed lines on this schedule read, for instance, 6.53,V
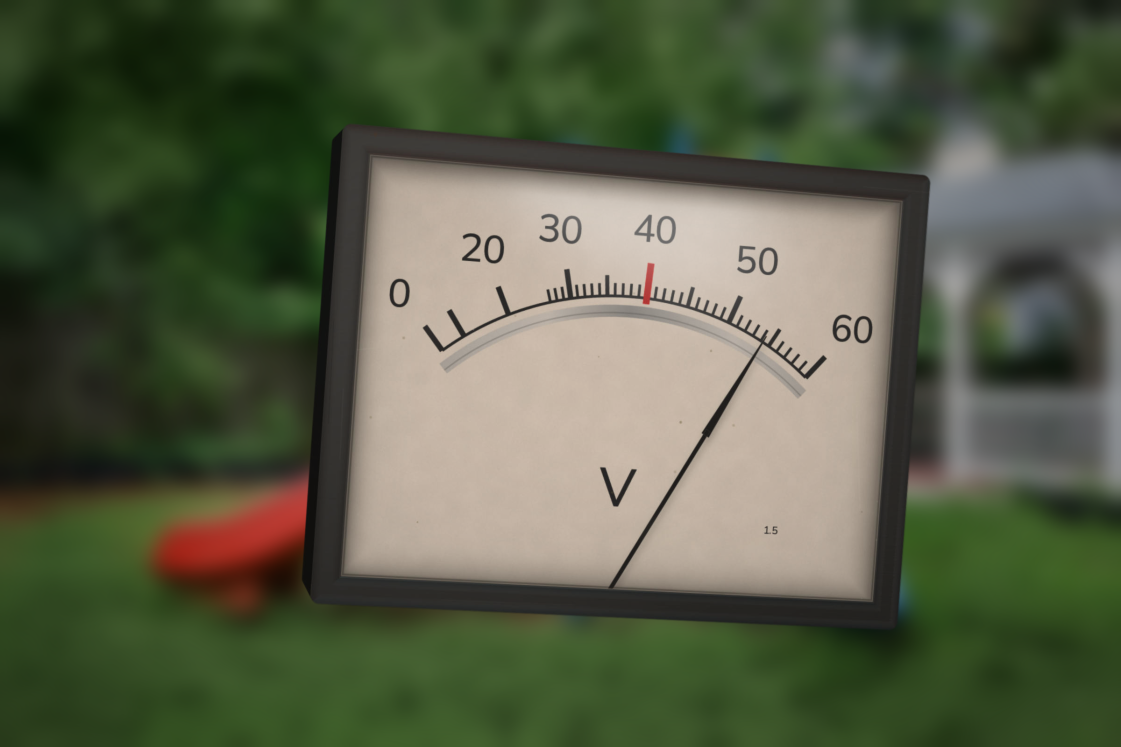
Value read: 54,V
